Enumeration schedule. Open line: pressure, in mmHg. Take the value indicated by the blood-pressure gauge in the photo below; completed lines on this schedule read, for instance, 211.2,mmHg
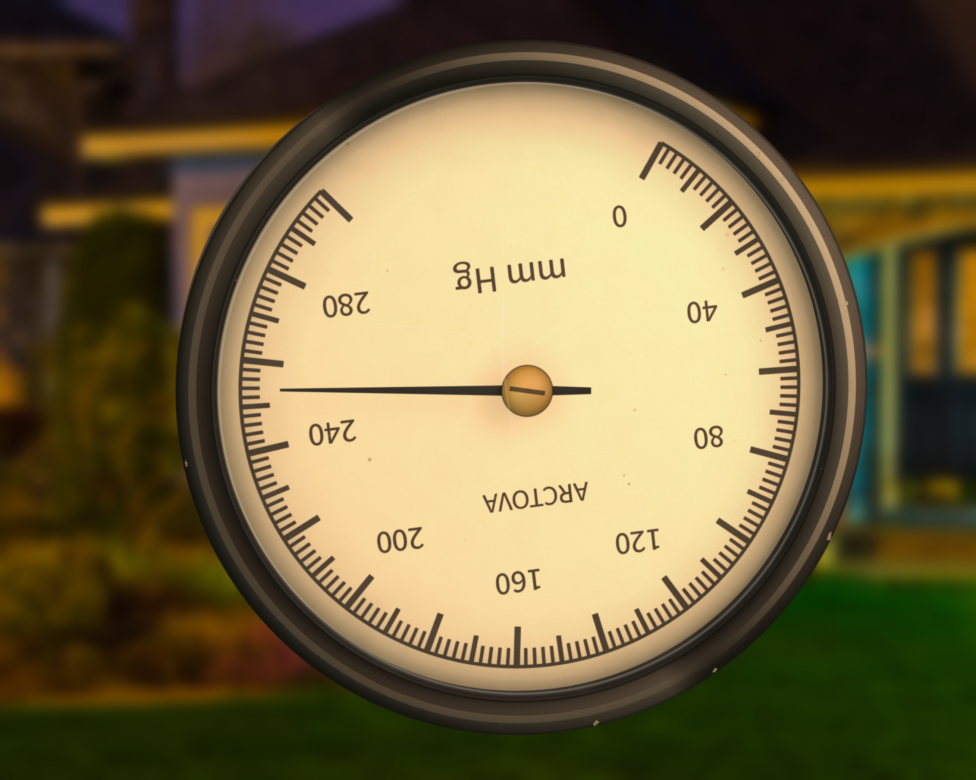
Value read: 254,mmHg
